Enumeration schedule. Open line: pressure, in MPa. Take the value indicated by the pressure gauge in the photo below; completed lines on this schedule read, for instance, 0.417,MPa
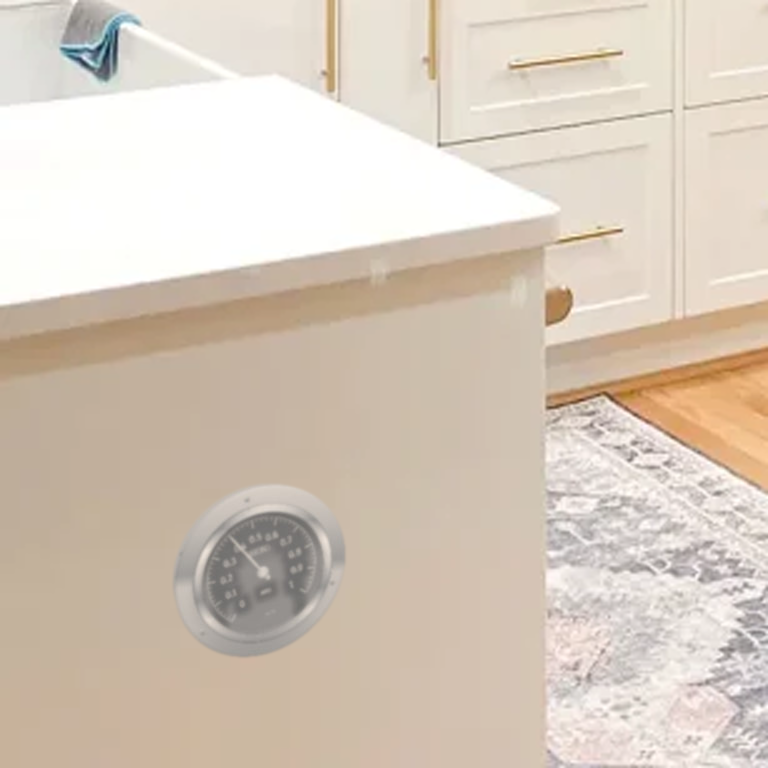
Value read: 0.4,MPa
